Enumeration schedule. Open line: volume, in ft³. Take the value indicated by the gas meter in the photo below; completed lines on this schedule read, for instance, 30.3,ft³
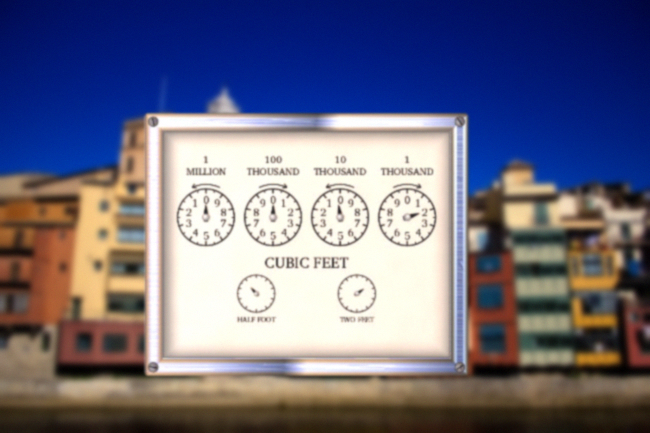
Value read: 200,ft³
